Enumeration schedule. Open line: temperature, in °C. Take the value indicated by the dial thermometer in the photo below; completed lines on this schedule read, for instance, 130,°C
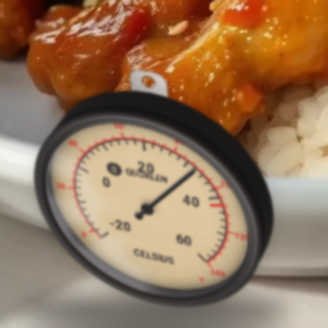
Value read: 32,°C
